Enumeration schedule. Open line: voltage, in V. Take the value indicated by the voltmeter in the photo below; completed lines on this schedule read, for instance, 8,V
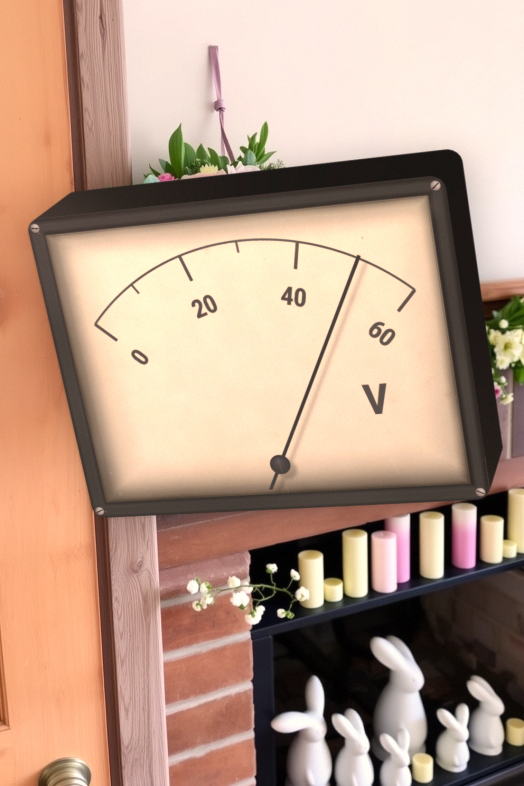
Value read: 50,V
